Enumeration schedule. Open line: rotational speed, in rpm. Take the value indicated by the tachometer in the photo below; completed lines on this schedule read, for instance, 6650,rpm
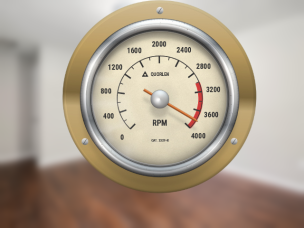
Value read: 3800,rpm
